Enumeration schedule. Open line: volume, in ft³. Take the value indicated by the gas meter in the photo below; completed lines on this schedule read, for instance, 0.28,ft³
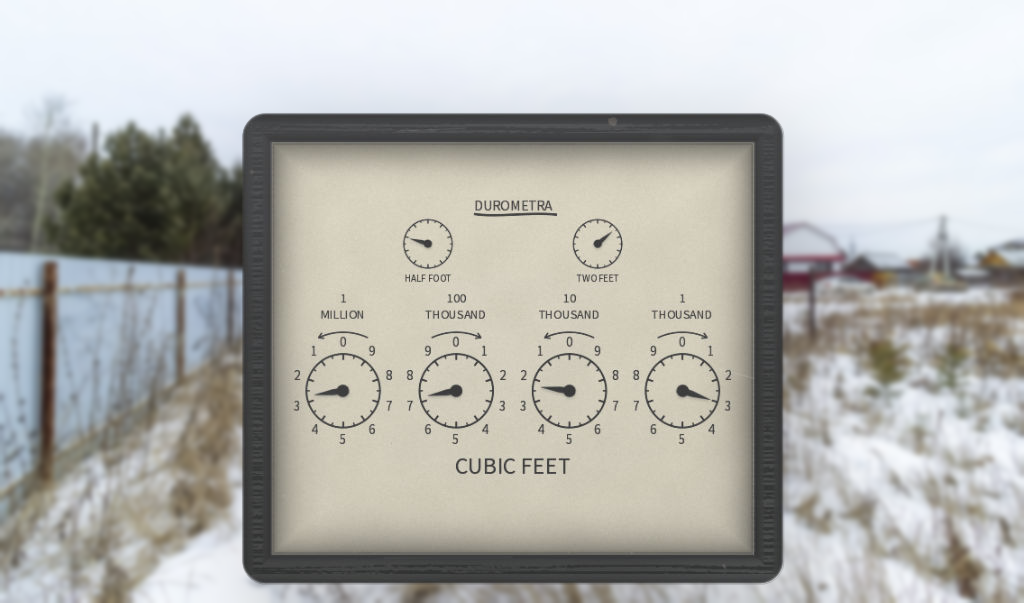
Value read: 272300,ft³
